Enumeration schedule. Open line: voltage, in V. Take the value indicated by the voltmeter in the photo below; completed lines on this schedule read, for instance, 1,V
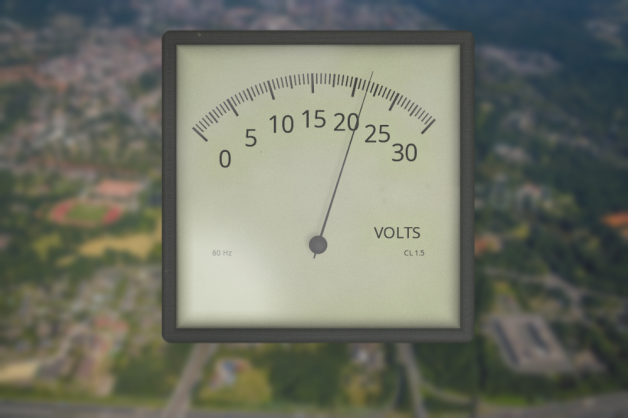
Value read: 21.5,V
